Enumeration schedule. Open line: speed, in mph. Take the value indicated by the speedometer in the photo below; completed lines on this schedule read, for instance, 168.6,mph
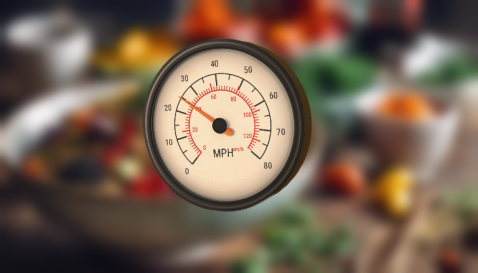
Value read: 25,mph
